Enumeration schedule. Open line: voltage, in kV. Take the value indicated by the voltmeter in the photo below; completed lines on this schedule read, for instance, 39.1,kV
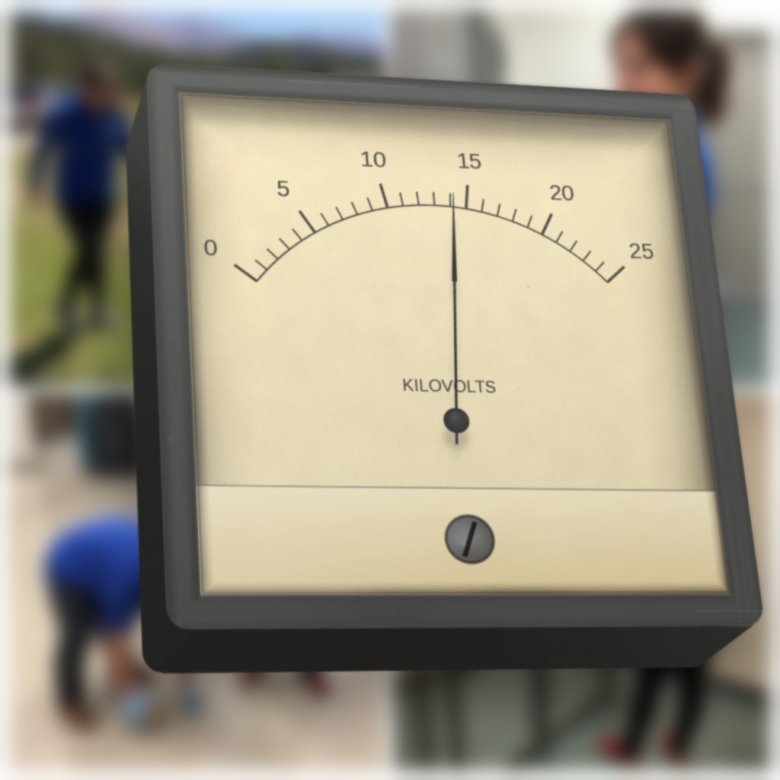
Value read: 14,kV
